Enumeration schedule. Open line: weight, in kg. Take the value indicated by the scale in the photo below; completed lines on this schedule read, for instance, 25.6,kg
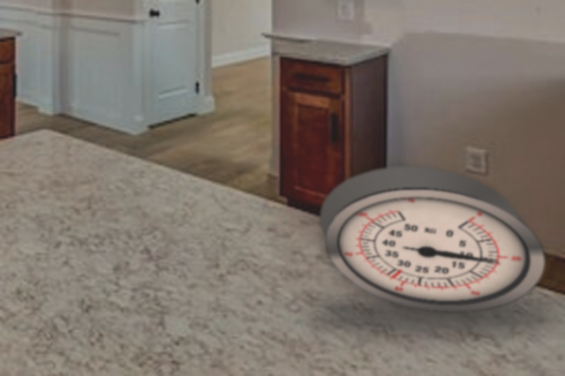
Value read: 10,kg
